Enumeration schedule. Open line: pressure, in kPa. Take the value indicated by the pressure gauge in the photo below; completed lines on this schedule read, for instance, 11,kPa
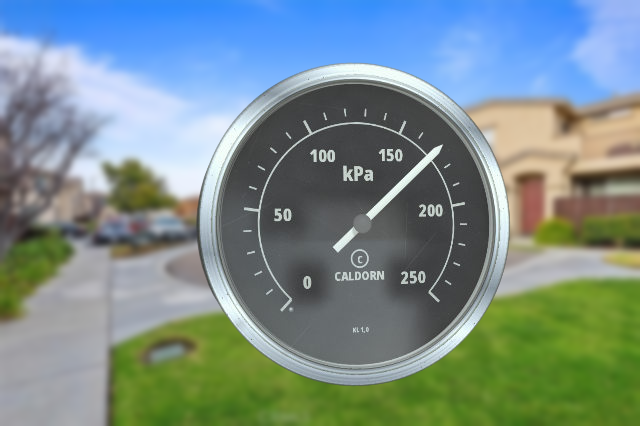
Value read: 170,kPa
